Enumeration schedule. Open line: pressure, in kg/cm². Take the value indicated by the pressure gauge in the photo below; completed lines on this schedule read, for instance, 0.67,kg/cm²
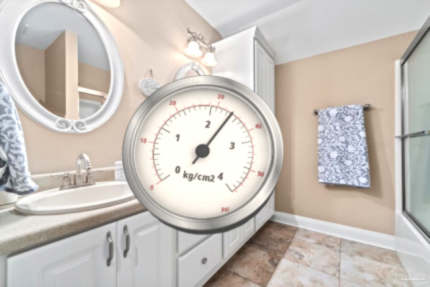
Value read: 2.4,kg/cm²
